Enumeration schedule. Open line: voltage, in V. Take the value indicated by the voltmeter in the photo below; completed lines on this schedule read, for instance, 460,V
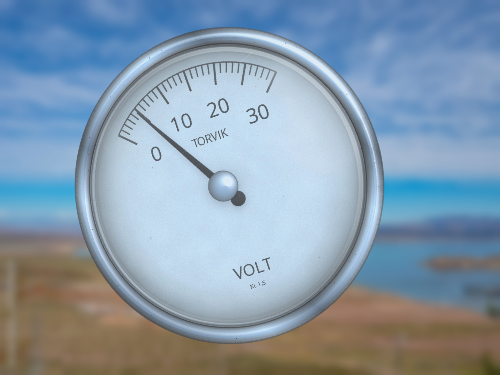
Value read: 5,V
